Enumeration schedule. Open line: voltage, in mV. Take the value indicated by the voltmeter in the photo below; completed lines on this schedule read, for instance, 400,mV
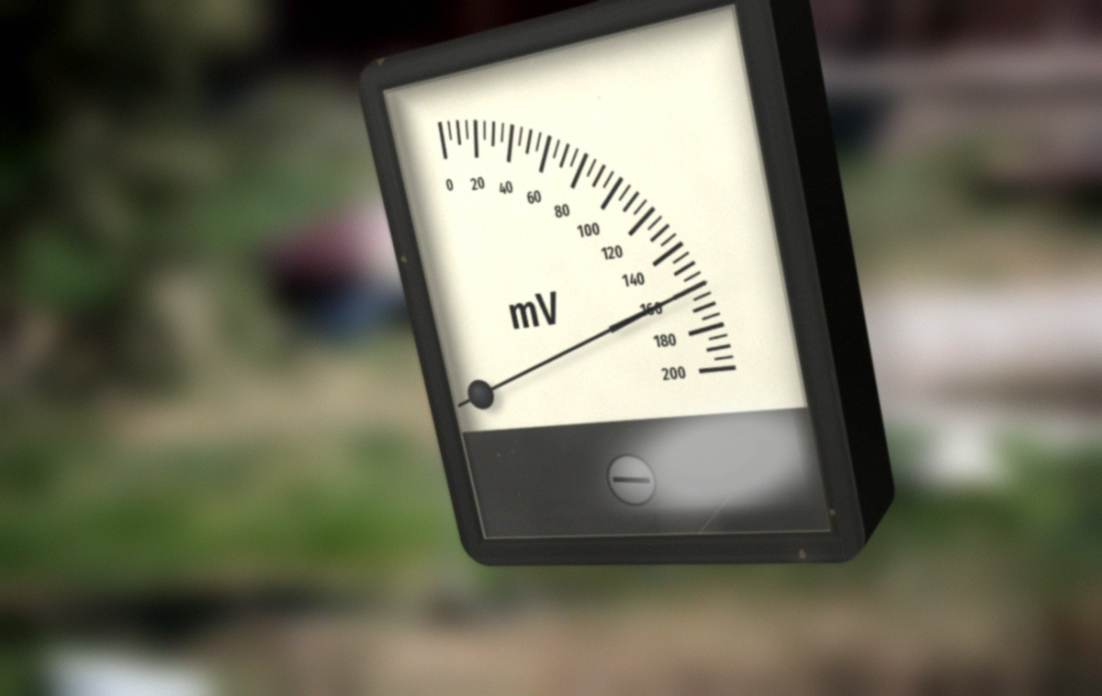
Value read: 160,mV
